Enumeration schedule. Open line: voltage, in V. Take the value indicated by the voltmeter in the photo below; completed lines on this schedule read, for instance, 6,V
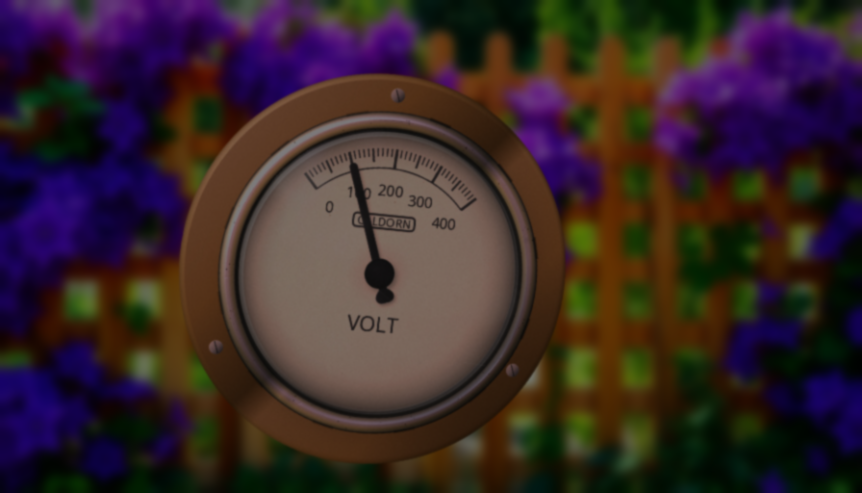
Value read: 100,V
